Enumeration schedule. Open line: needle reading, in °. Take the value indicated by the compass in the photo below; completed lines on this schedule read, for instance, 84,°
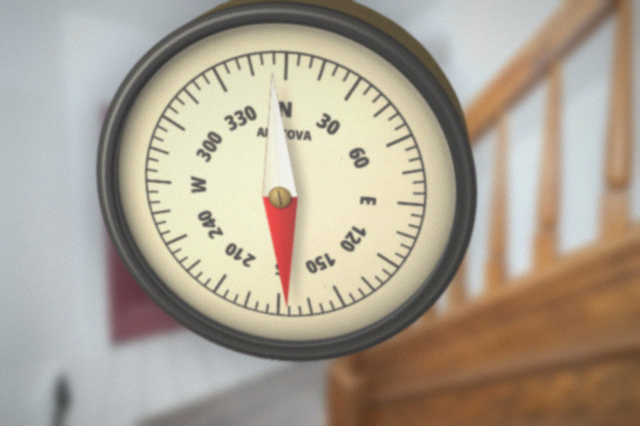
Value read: 175,°
